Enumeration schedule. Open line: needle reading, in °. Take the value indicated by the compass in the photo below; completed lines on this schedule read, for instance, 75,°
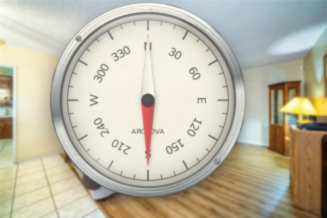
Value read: 180,°
